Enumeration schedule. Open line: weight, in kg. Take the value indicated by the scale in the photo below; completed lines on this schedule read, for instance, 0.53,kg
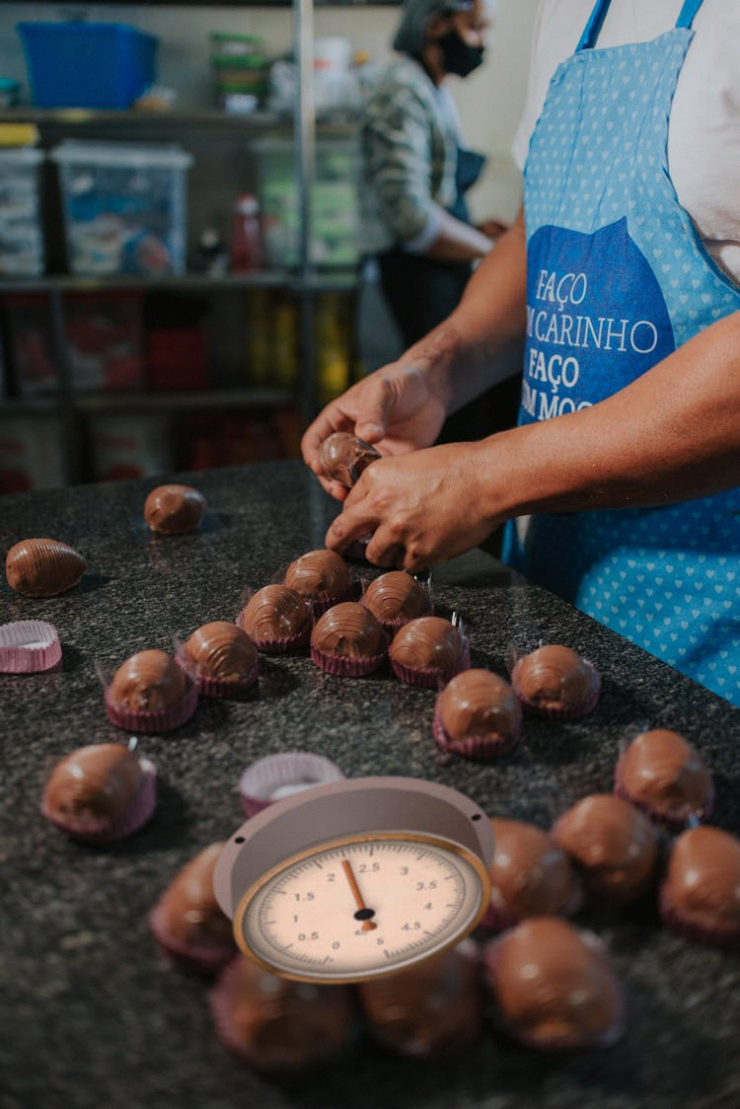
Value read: 2.25,kg
